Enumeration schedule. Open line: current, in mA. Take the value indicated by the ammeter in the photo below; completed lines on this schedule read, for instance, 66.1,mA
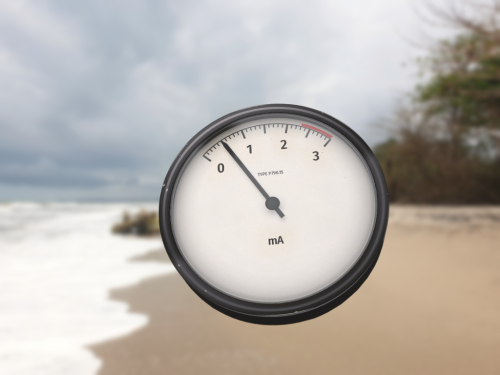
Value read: 0.5,mA
